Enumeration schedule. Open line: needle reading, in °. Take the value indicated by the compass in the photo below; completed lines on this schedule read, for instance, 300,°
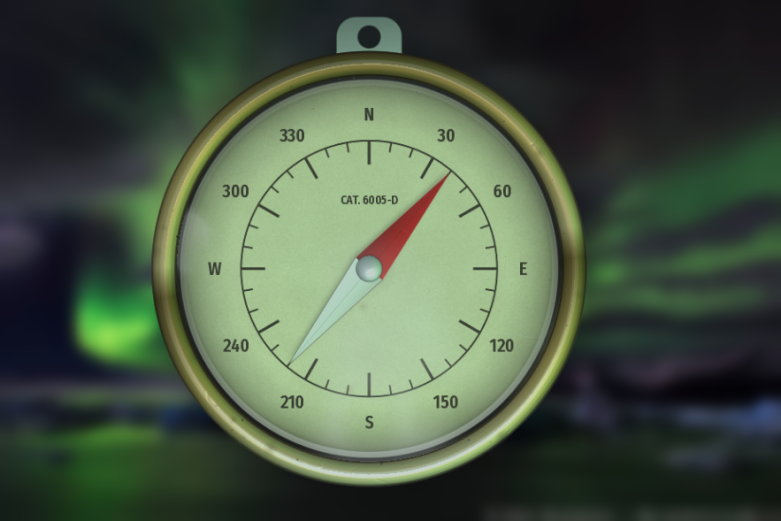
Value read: 40,°
